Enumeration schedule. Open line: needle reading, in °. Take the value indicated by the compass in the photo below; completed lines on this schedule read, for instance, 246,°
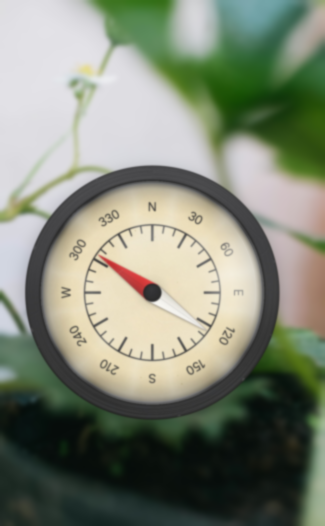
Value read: 305,°
